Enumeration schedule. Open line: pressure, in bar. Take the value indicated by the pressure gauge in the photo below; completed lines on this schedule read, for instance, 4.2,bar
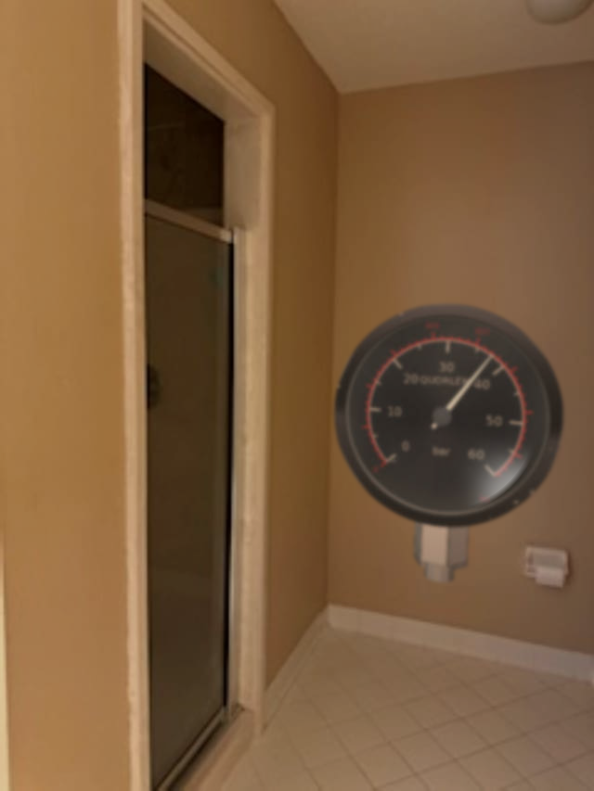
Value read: 37.5,bar
